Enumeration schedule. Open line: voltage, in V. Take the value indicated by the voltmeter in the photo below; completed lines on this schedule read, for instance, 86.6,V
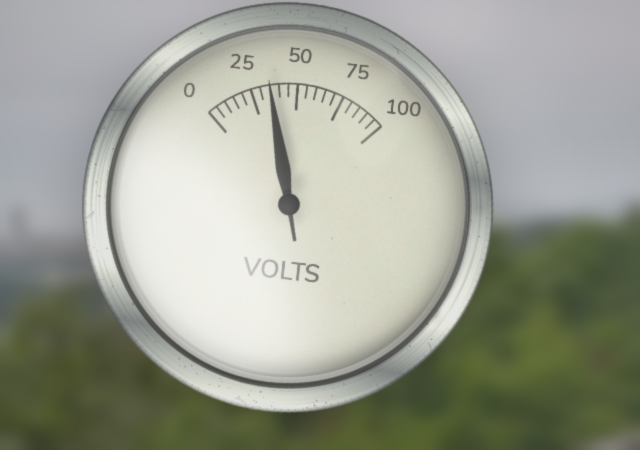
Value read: 35,V
